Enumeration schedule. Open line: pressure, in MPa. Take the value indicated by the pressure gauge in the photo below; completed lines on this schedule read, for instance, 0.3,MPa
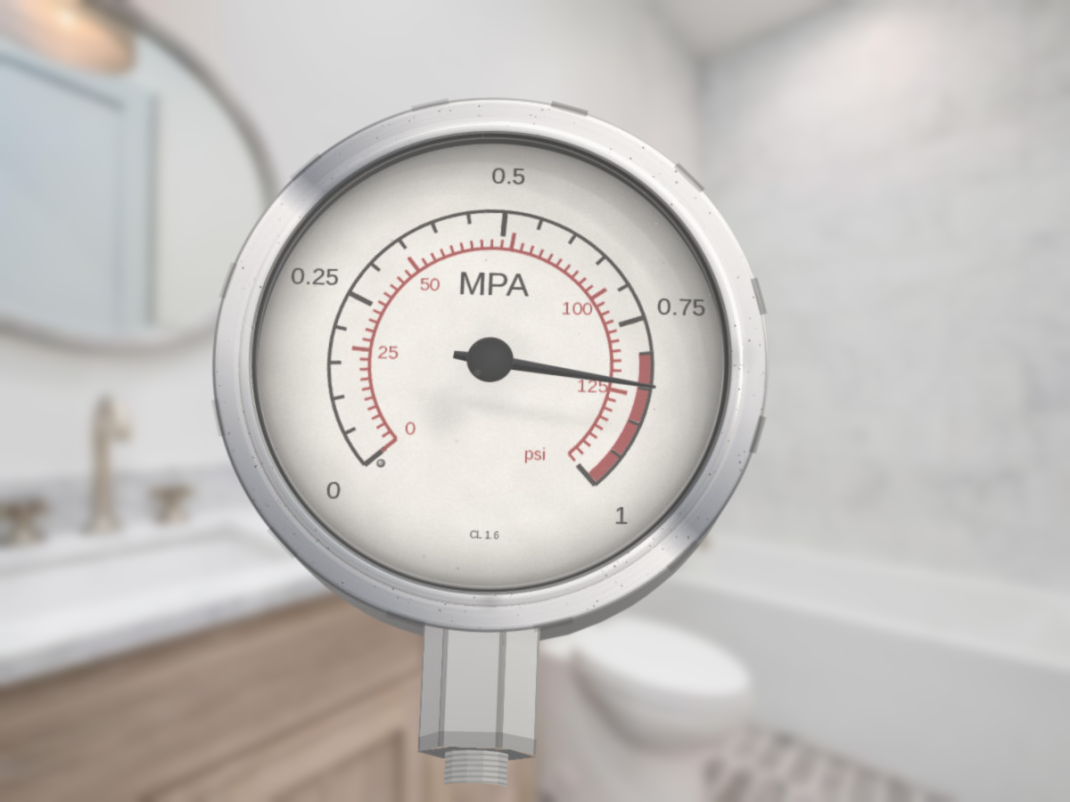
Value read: 0.85,MPa
